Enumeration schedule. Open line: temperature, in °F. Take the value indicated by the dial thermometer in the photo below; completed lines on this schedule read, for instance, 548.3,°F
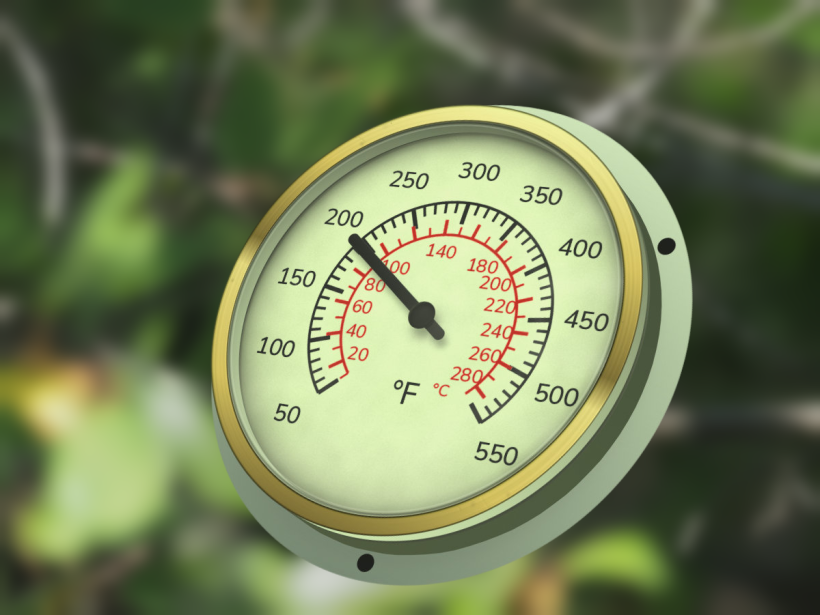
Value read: 195,°F
